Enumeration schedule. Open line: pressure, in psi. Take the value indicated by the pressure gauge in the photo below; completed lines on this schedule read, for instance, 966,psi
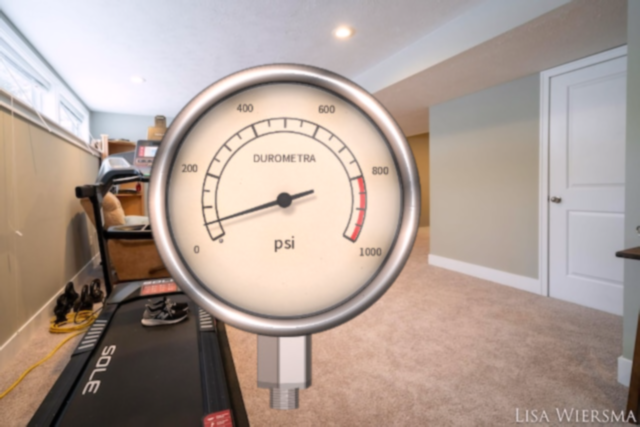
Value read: 50,psi
